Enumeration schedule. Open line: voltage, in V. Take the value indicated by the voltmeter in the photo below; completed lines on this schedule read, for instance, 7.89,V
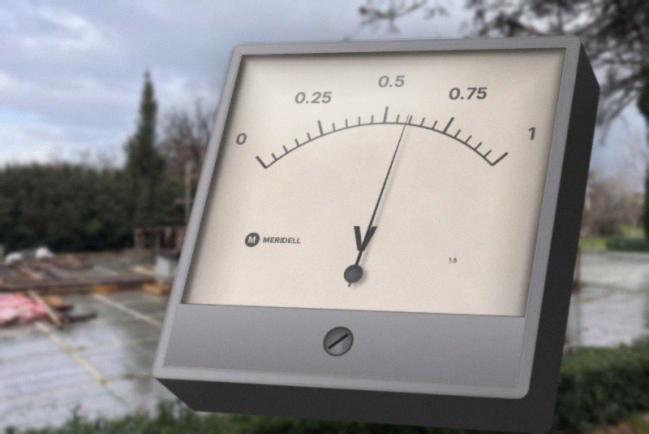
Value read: 0.6,V
